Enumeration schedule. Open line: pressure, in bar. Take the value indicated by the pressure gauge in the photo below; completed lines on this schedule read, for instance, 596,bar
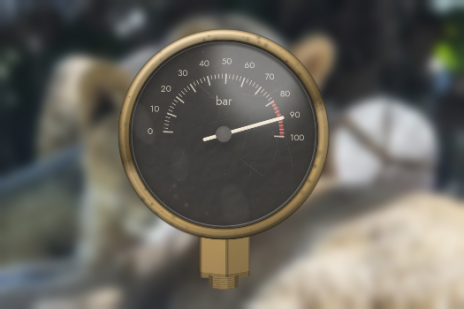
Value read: 90,bar
